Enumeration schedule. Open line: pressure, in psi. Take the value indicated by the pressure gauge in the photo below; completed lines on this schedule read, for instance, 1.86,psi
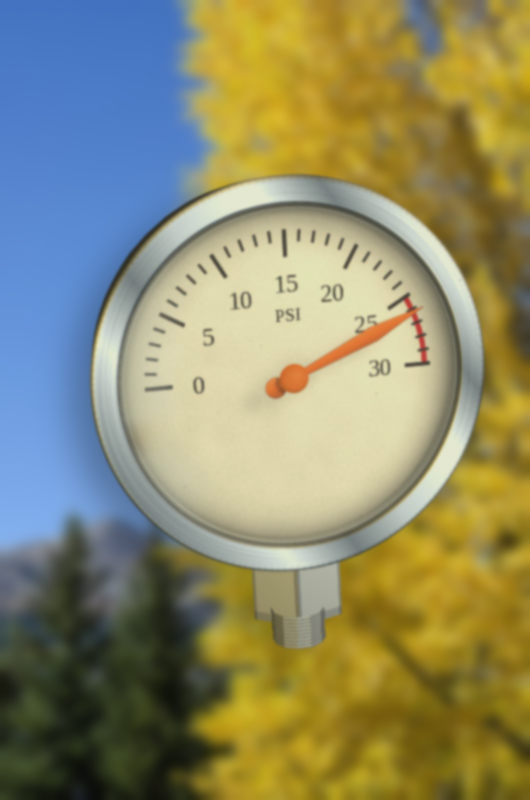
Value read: 26,psi
